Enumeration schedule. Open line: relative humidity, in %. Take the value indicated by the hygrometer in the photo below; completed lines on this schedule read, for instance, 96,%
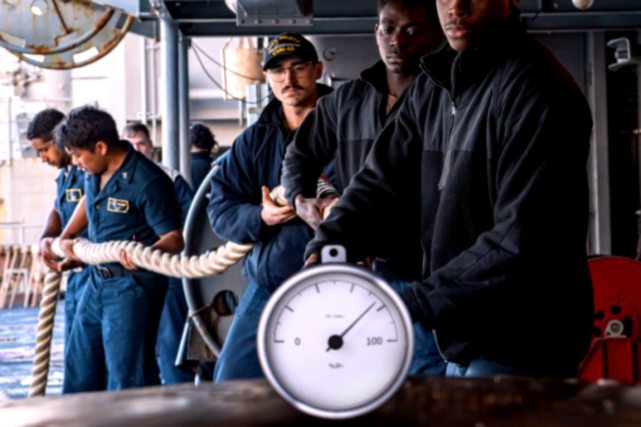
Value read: 75,%
